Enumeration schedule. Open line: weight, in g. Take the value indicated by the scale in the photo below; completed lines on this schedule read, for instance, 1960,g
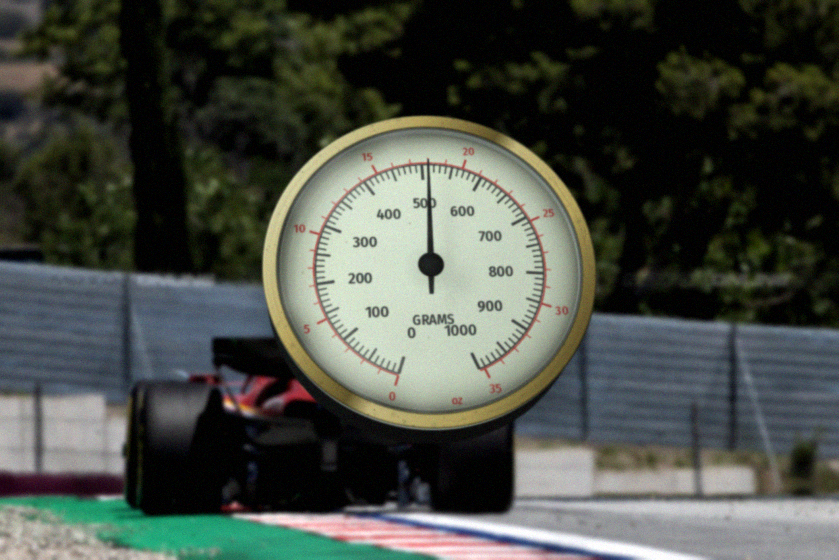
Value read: 510,g
